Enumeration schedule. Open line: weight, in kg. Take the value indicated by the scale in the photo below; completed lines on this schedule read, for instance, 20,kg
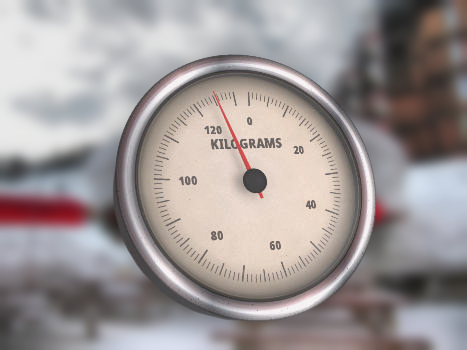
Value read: 125,kg
